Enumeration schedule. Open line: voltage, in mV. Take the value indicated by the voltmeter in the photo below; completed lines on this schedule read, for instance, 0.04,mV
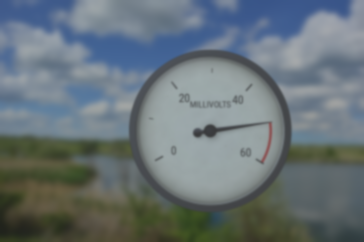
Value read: 50,mV
